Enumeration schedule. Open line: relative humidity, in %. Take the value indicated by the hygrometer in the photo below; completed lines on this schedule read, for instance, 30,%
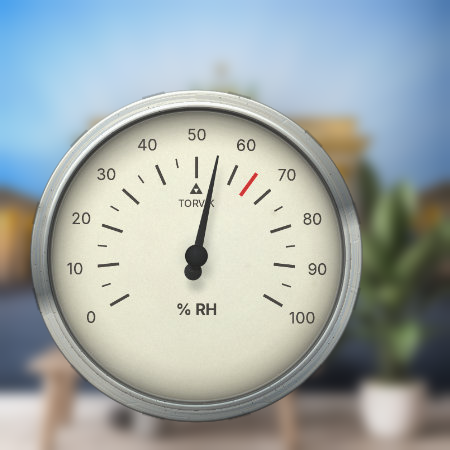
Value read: 55,%
